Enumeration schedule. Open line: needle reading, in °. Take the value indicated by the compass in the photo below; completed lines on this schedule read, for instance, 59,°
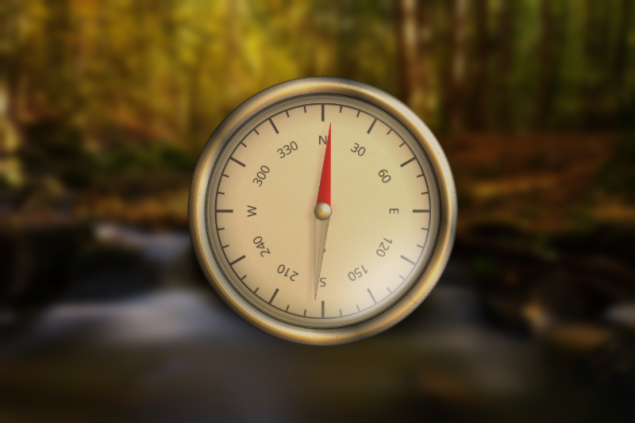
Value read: 5,°
